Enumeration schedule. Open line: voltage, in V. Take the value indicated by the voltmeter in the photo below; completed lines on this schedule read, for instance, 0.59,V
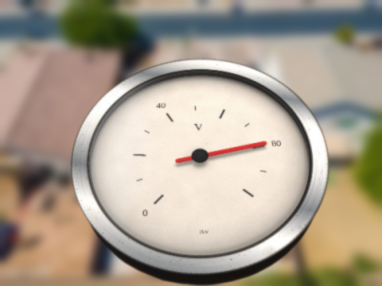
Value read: 80,V
